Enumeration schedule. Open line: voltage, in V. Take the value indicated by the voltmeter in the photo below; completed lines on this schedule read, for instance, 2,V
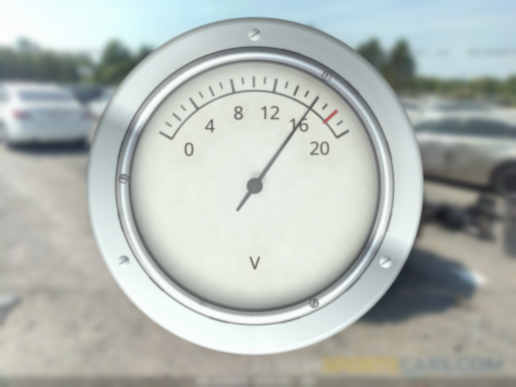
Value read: 16,V
